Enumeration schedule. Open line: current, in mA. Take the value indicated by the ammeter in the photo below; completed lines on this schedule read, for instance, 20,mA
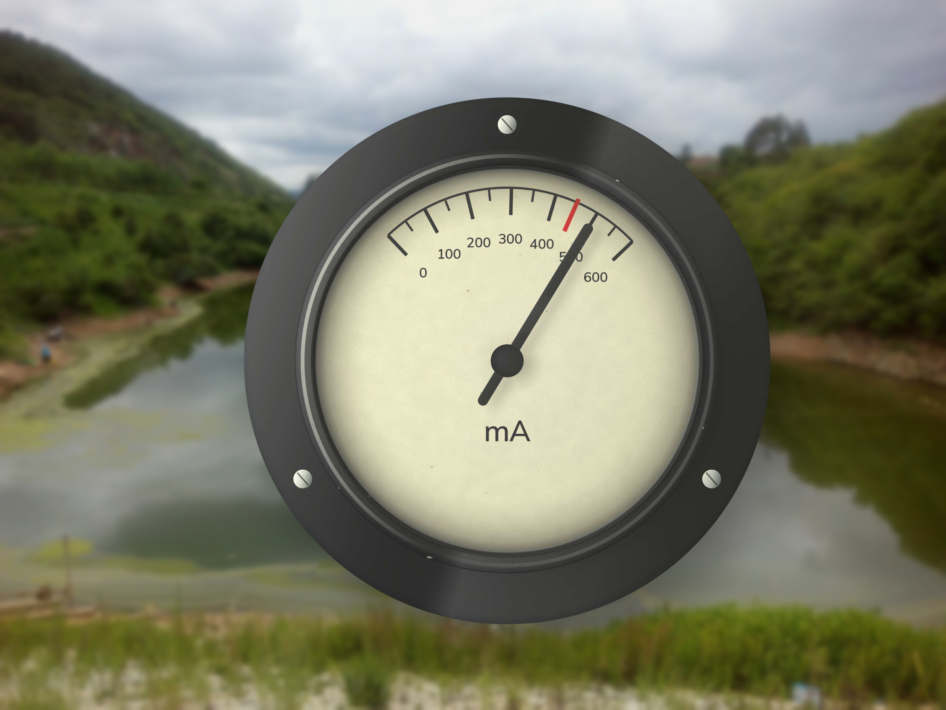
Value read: 500,mA
